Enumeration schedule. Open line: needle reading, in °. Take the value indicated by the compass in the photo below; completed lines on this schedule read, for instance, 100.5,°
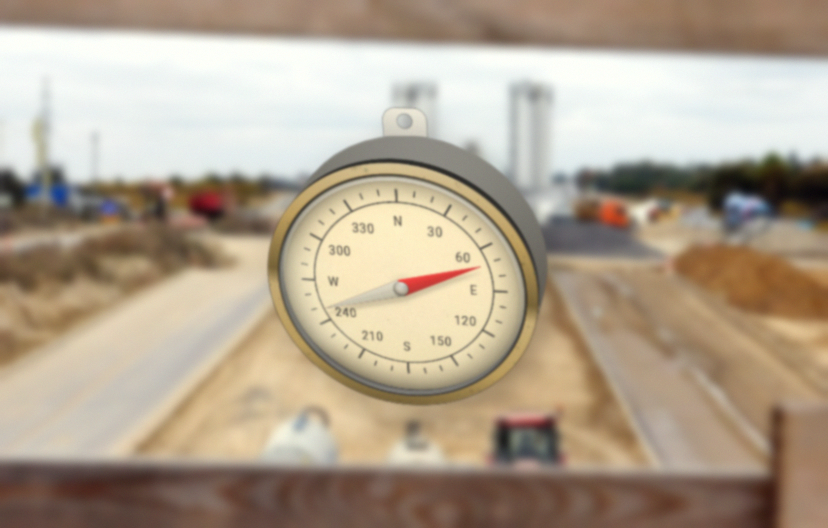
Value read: 70,°
